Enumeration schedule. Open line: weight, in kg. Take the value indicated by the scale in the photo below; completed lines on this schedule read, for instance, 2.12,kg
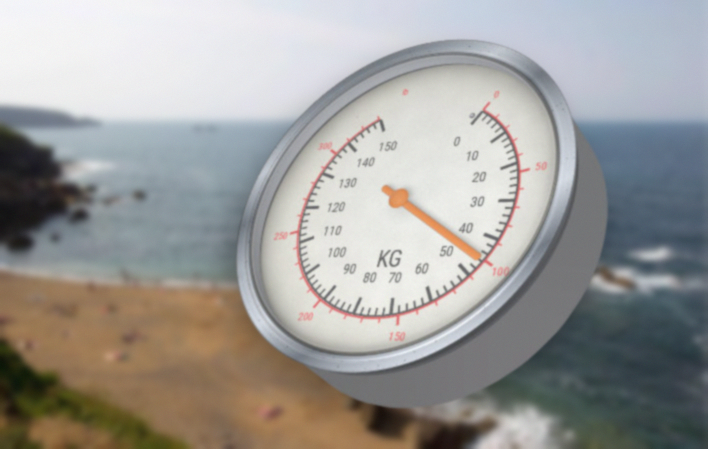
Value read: 46,kg
